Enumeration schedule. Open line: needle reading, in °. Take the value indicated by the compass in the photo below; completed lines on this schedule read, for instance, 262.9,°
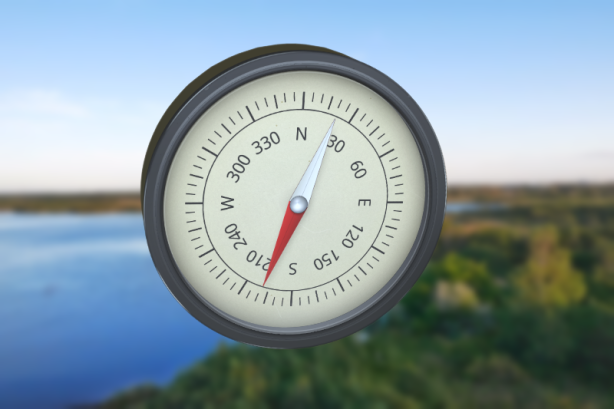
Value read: 200,°
